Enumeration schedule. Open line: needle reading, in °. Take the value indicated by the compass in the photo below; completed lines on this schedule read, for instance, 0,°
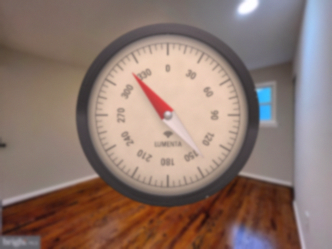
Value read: 320,°
